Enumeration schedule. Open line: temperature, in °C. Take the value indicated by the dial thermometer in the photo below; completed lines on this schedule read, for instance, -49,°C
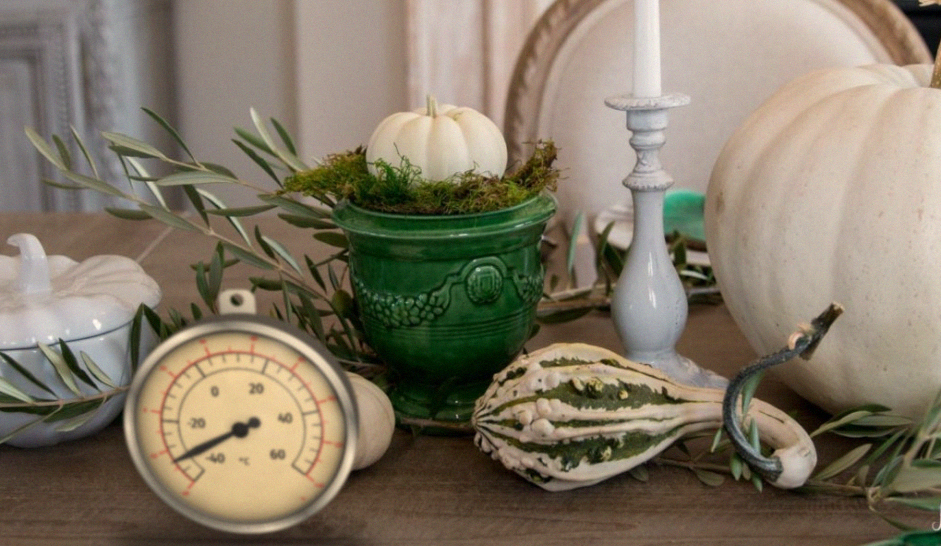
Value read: -32,°C
